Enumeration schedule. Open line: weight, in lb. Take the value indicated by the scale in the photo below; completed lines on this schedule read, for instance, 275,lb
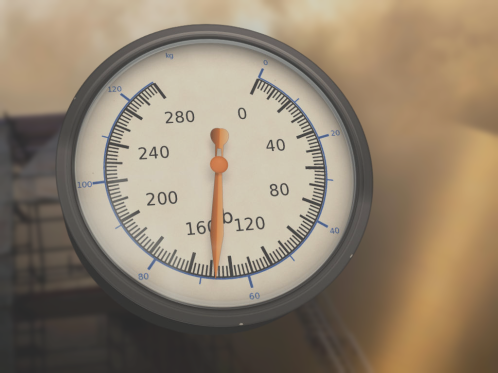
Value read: 148,lb
